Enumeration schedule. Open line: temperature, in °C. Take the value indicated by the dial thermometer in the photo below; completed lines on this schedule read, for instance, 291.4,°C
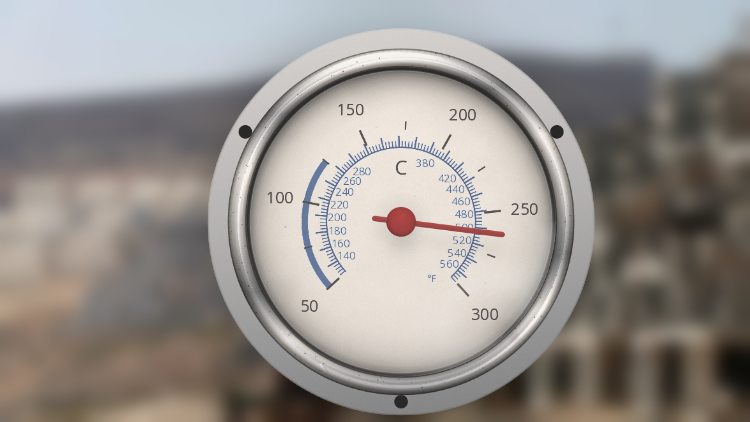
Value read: 262.5,°C
